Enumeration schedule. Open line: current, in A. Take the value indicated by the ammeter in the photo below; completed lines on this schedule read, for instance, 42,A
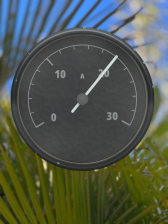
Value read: 20,A
